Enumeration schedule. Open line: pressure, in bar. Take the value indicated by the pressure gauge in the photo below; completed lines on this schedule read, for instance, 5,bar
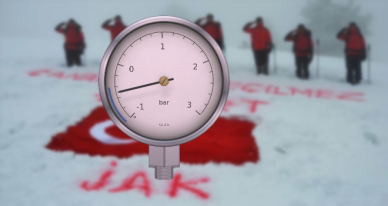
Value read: -0.5,bar
